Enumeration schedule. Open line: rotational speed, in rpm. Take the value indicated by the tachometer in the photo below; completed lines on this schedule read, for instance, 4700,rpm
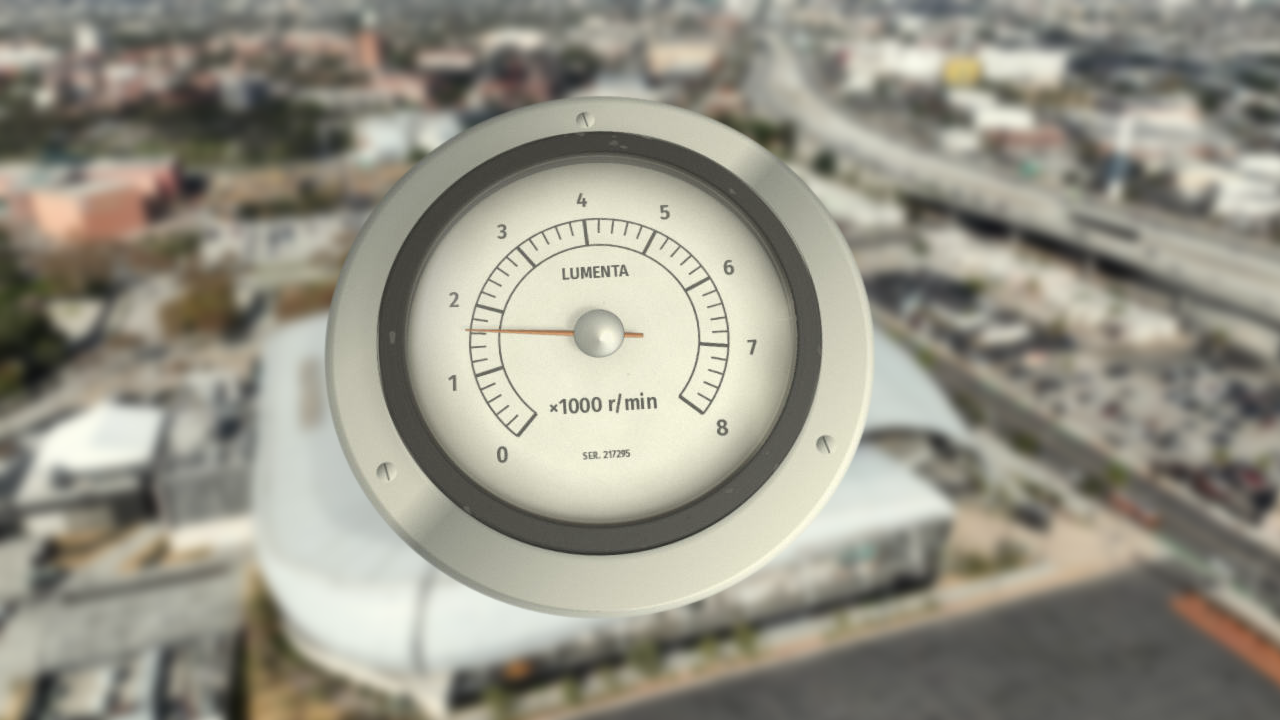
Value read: 1600,rpm
